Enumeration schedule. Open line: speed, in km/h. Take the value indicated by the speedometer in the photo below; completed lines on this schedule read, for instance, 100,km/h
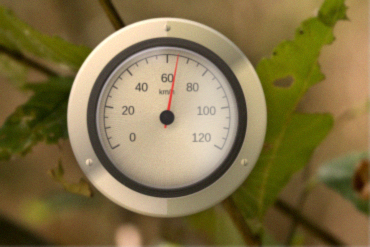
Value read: 65,km/h
